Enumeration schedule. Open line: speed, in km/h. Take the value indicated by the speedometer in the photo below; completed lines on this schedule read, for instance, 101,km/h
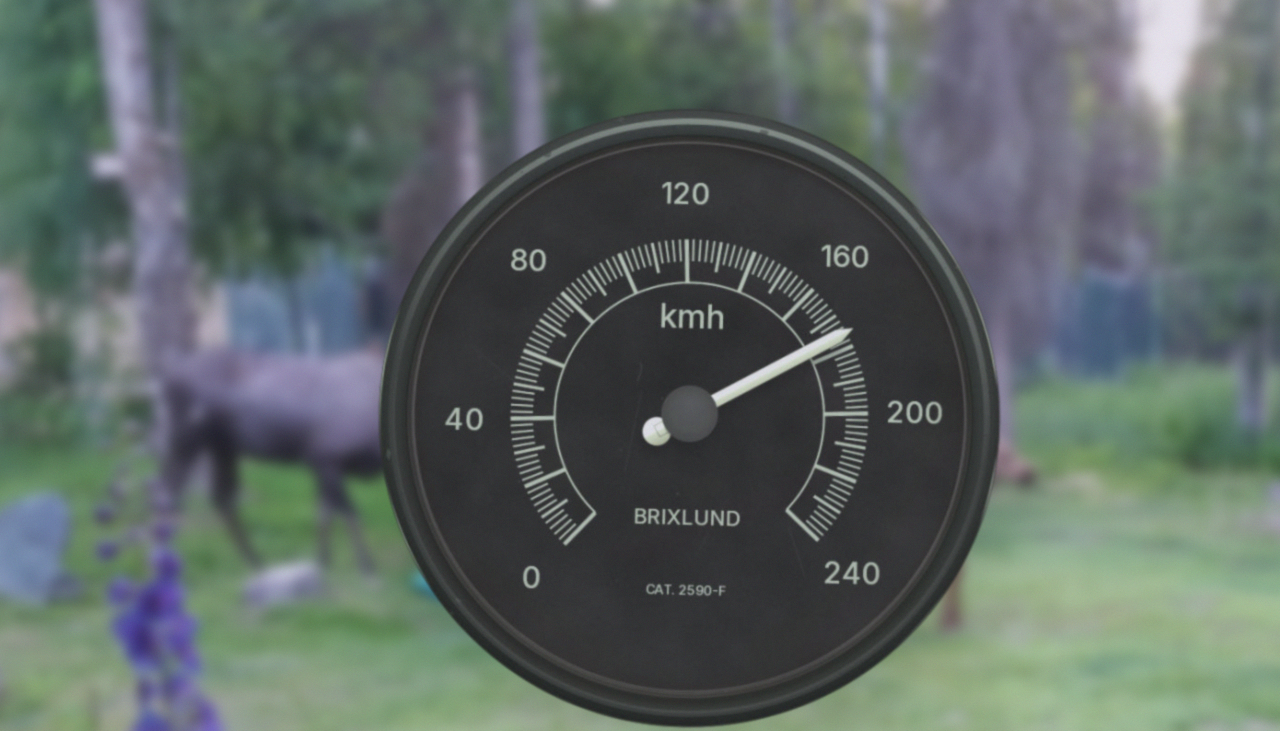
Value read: 176,km/h
